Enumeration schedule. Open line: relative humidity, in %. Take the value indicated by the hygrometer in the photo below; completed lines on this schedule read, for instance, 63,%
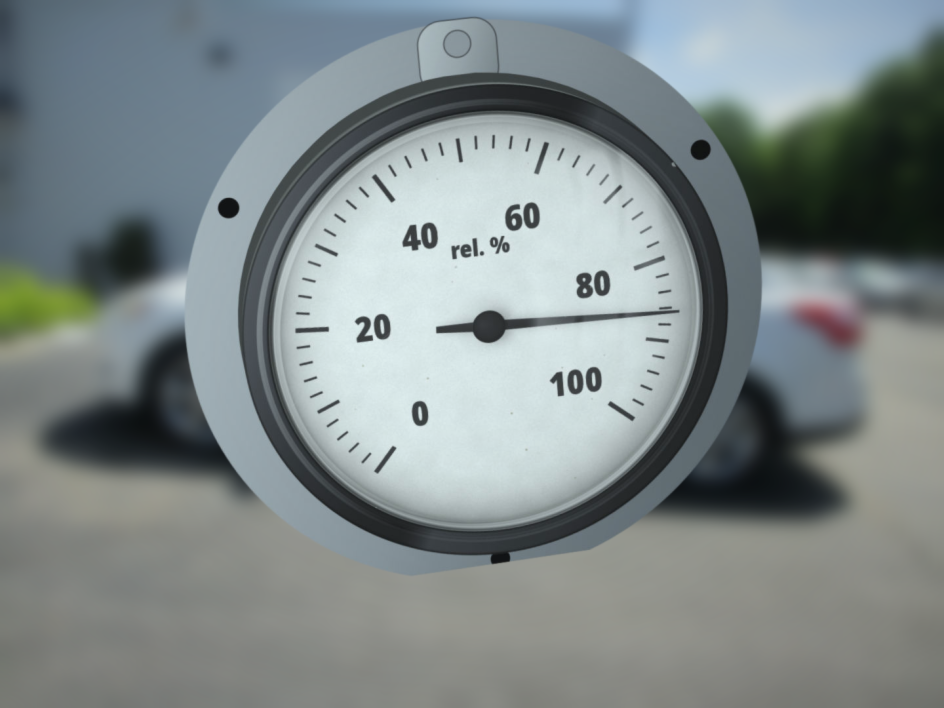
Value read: 86,%
